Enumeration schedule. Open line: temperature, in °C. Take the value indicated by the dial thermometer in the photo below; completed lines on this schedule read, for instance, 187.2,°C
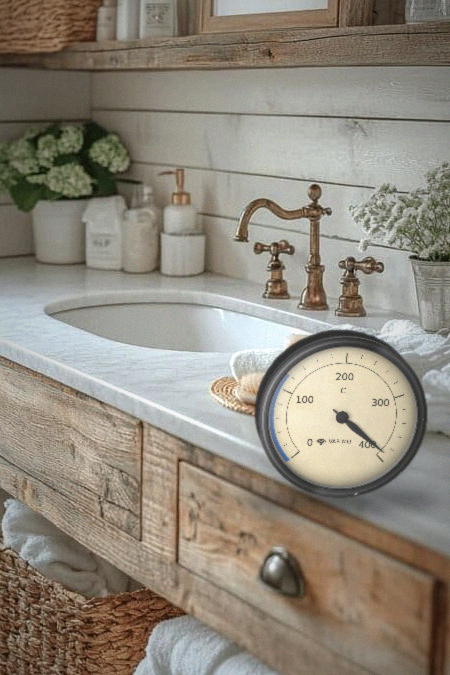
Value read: 390,°C
